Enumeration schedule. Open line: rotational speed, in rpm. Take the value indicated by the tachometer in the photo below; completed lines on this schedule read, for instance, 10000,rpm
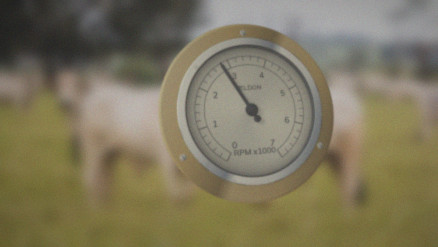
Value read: 2800,rpm
